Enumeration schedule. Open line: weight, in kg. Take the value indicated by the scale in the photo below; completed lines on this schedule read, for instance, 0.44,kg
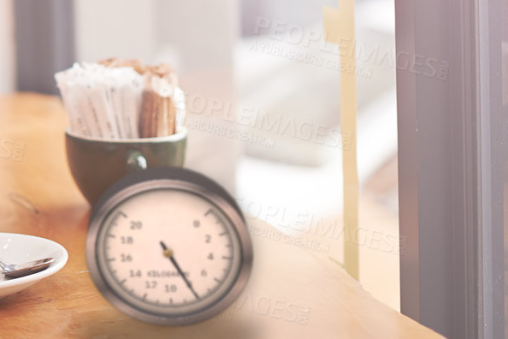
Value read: 8,kg
